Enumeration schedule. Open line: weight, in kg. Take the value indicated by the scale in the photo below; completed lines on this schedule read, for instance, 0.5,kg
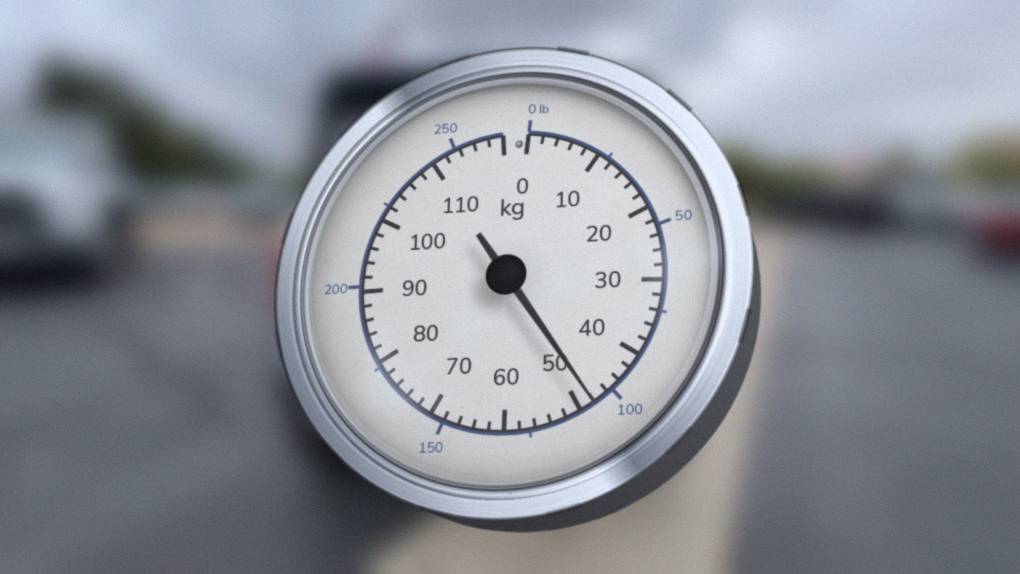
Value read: 48,kg
